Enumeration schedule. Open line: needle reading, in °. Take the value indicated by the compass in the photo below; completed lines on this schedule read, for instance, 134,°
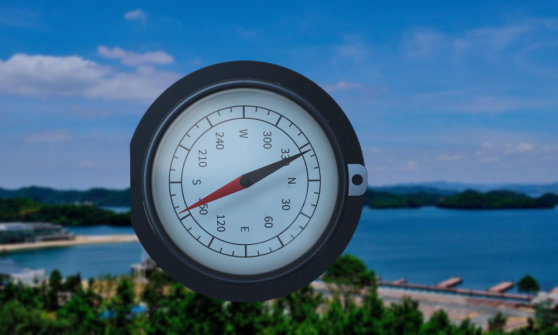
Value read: 155,°
